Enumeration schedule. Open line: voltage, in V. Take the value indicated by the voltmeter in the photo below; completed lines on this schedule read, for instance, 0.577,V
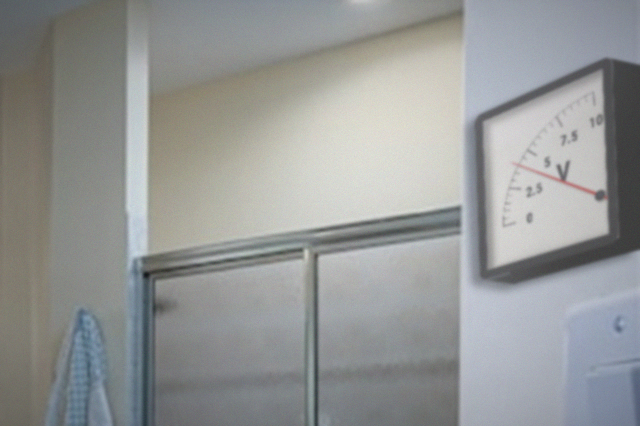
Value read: 4,V
